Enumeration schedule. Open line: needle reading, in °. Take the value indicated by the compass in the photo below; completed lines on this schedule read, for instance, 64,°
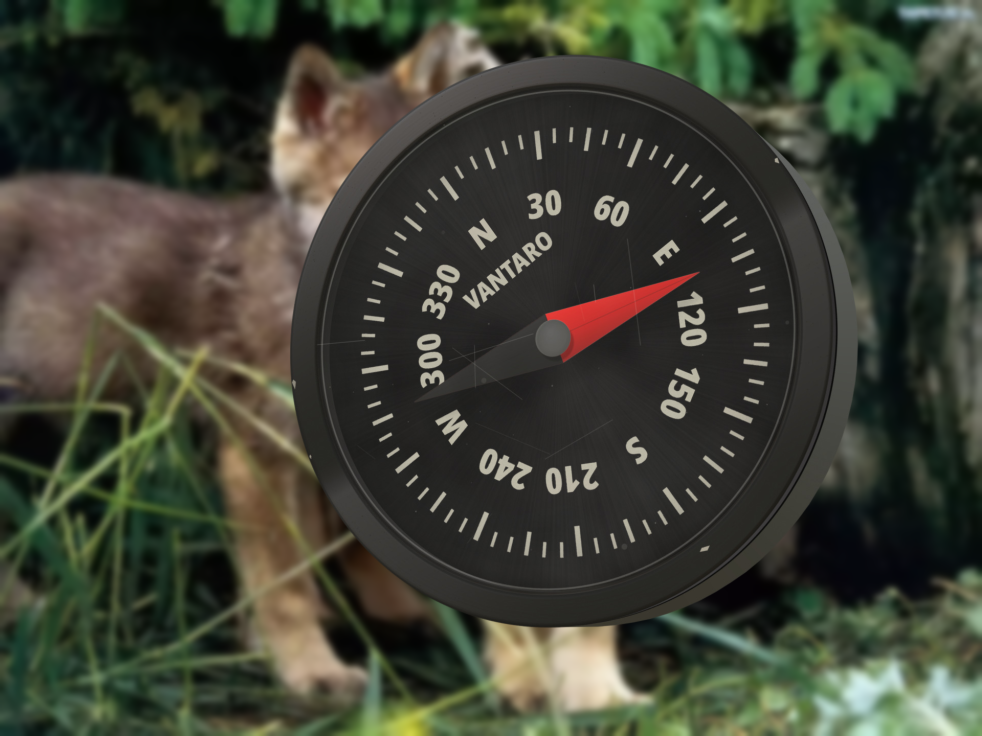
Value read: 105,°
